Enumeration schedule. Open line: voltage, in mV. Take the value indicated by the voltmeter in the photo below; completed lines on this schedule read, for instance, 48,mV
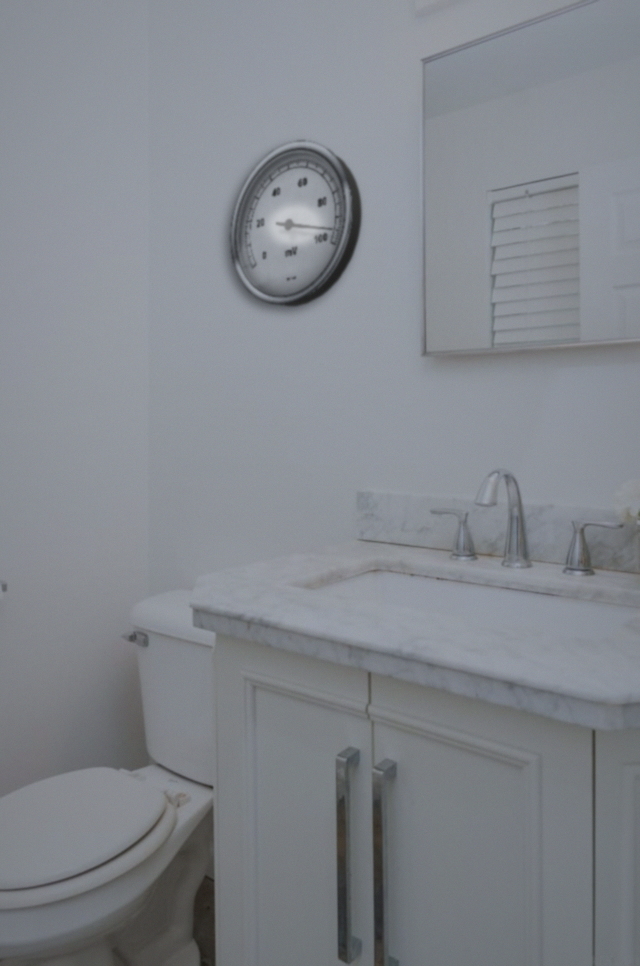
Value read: 95,mV
